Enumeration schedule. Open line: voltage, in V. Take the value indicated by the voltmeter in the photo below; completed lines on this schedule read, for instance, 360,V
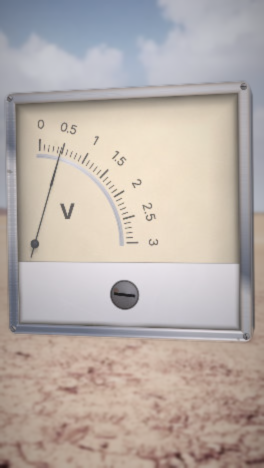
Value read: 0.5,V
